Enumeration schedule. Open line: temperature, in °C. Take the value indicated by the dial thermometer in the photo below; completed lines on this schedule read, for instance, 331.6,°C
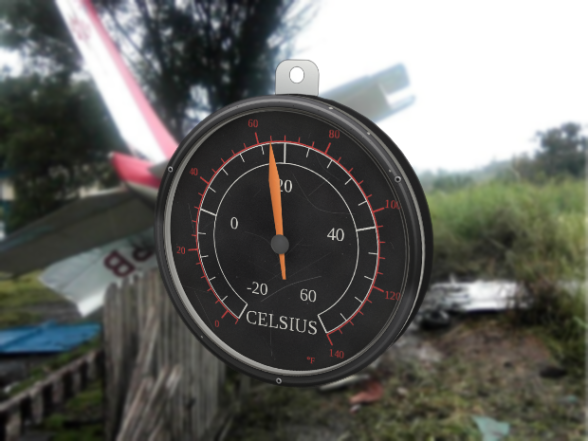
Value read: 18,°C
